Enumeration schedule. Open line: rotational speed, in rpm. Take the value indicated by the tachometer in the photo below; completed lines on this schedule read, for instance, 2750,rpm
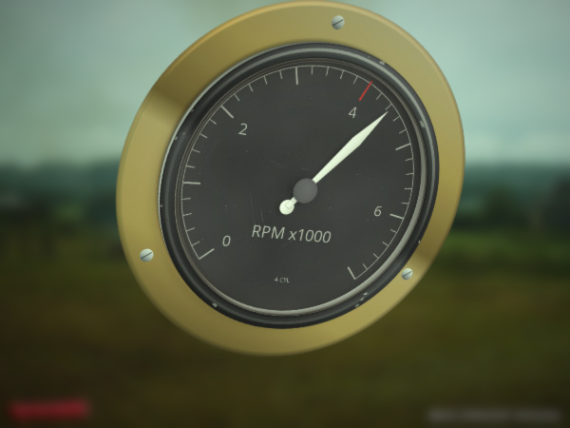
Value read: 4400,rpm
